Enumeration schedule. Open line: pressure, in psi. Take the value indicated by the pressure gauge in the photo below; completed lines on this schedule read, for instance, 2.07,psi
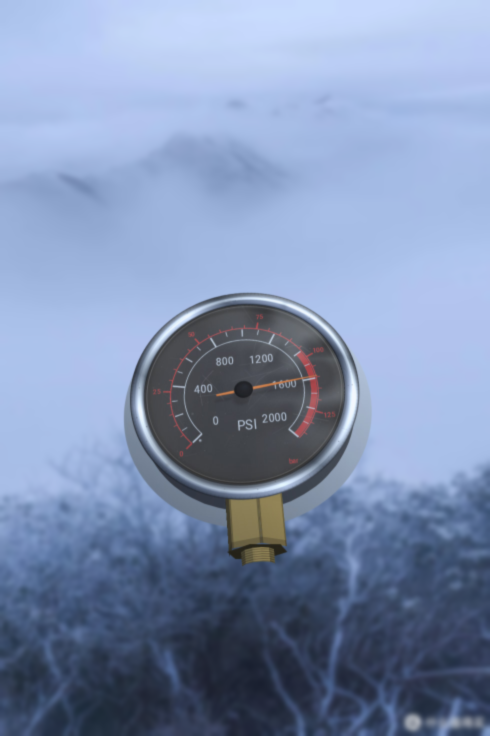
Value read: 1600,psi
